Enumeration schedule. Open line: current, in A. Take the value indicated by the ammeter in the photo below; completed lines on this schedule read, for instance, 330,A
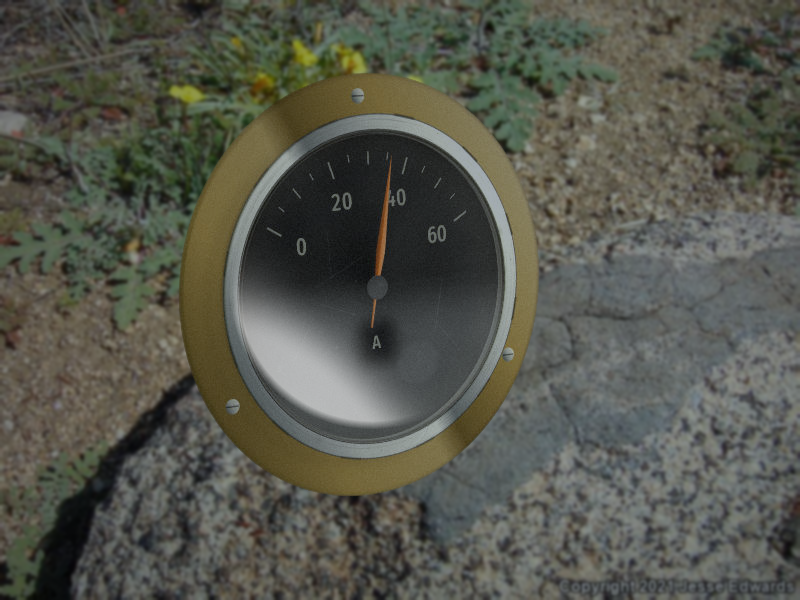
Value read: 35,A
